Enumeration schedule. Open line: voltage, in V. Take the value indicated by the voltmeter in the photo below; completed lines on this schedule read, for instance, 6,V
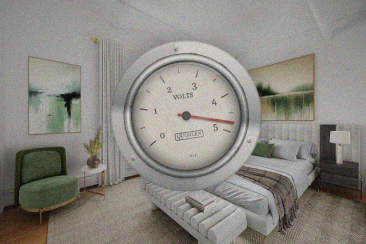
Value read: 4.75,V
